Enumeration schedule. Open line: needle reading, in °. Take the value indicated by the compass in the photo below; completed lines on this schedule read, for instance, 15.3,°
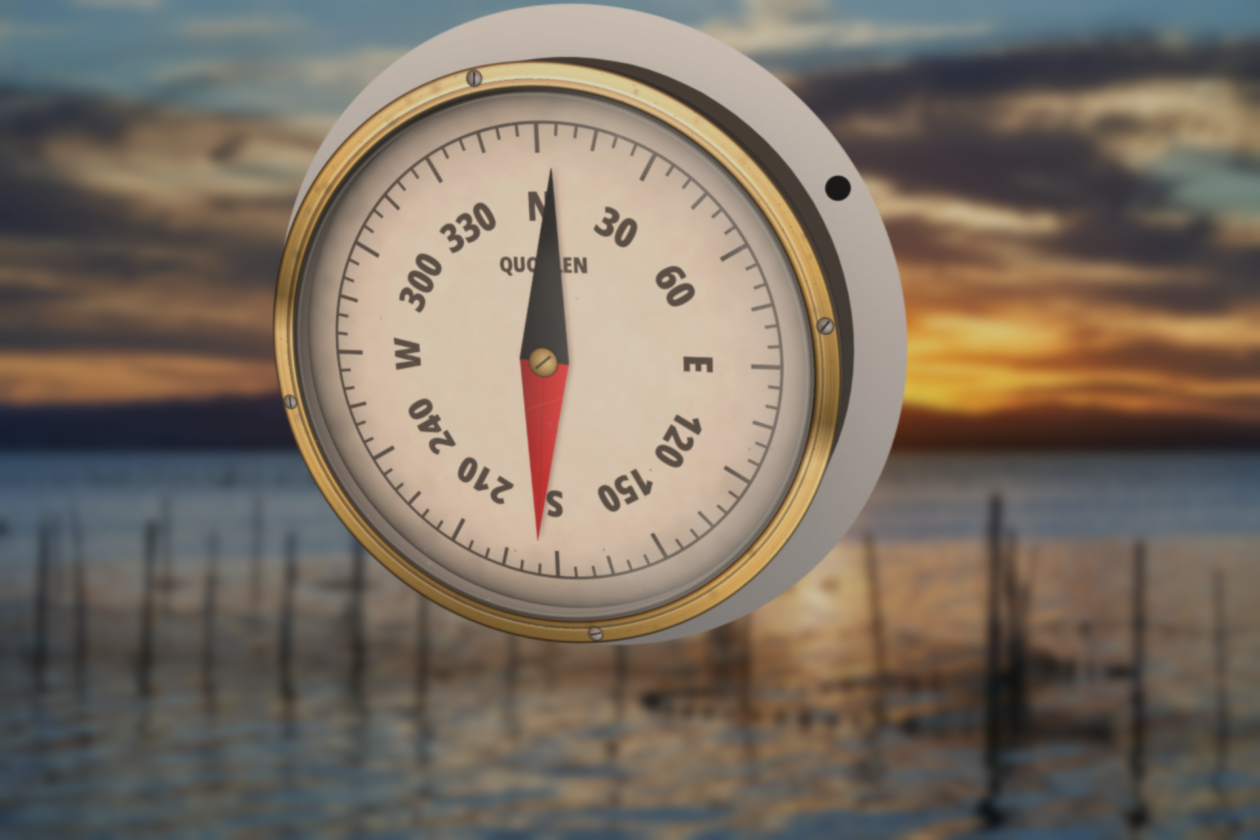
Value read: 185,°
